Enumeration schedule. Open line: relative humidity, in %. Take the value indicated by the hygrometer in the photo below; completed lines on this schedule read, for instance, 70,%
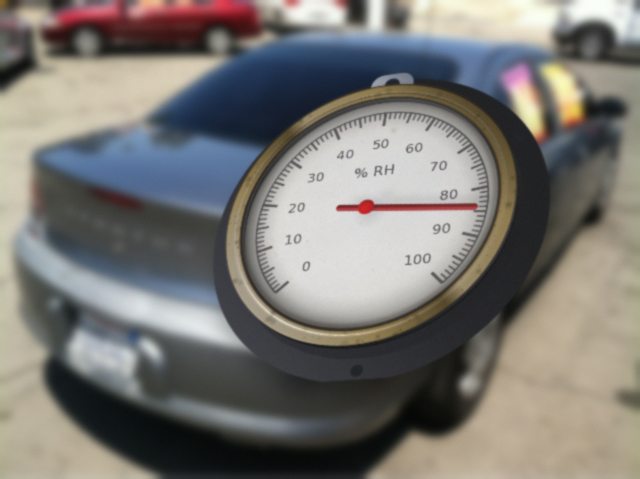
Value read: 85,%
